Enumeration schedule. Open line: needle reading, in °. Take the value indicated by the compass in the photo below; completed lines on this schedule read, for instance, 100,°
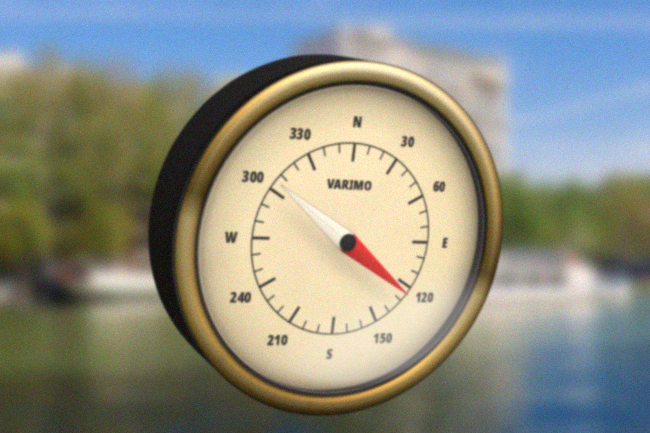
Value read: 125,°
